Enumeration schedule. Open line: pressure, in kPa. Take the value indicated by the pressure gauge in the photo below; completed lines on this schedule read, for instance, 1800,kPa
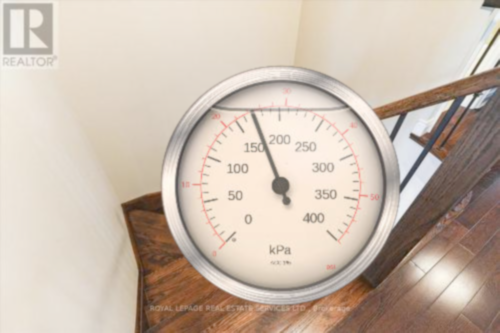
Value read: 170,kPa
